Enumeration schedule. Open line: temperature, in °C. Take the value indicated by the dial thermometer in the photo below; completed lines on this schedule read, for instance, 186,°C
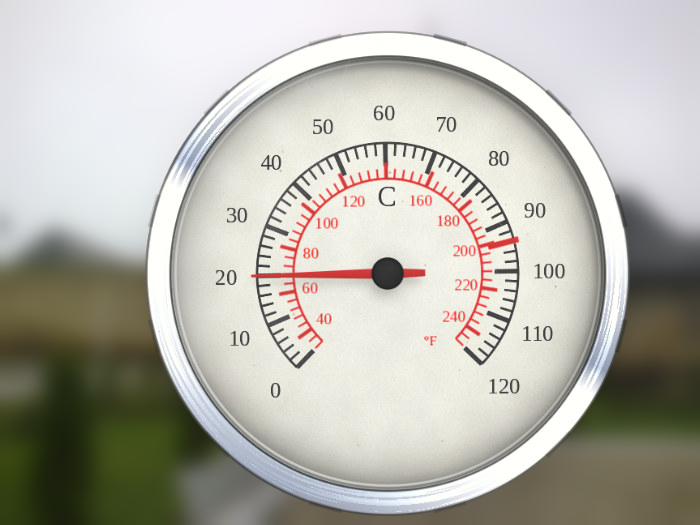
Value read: 20,°C
